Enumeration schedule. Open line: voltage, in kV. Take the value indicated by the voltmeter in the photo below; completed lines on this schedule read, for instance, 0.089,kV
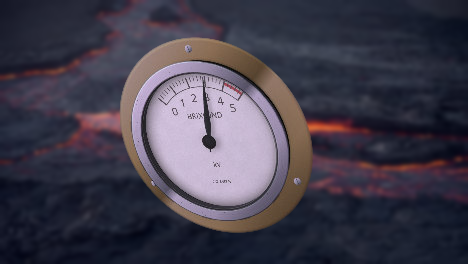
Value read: 3,kV
